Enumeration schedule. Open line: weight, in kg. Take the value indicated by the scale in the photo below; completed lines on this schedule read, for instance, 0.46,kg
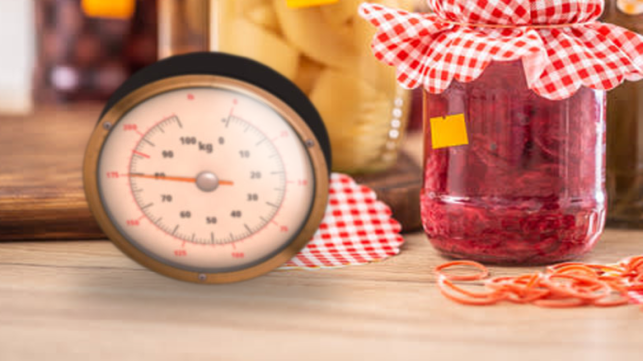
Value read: 80,kg
